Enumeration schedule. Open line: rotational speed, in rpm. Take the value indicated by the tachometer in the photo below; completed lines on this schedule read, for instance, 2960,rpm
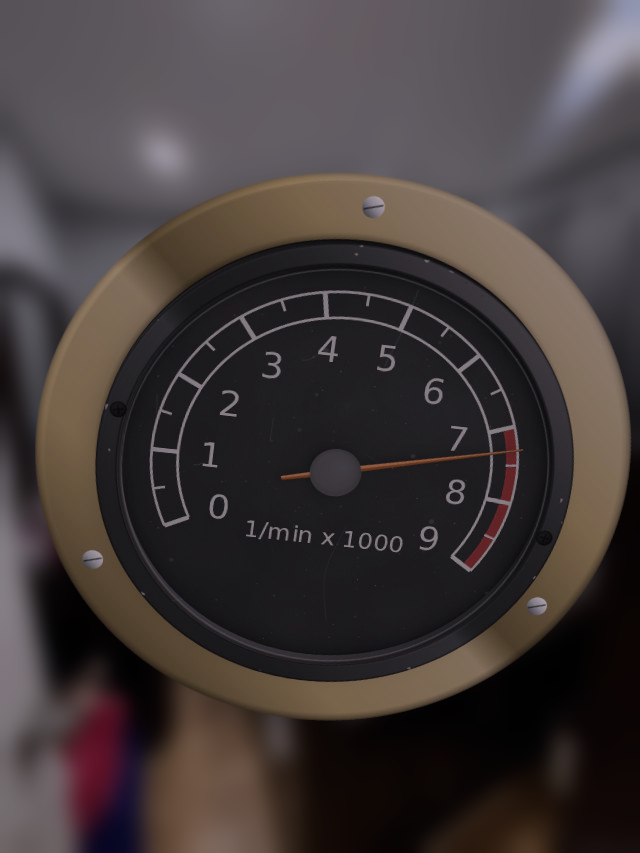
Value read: 7250,rpm
